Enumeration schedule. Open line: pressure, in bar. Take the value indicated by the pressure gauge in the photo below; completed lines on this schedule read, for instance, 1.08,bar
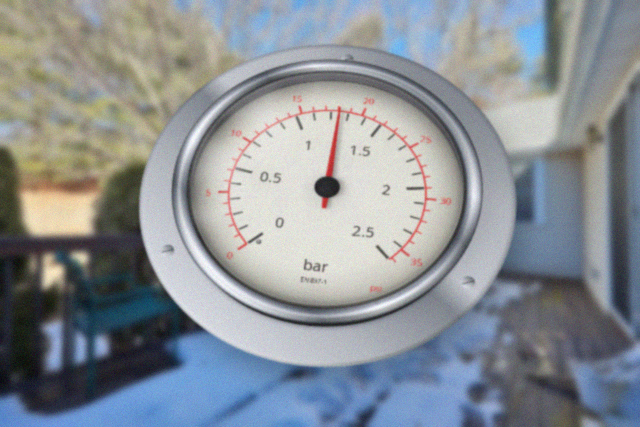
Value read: 1.25,bar
